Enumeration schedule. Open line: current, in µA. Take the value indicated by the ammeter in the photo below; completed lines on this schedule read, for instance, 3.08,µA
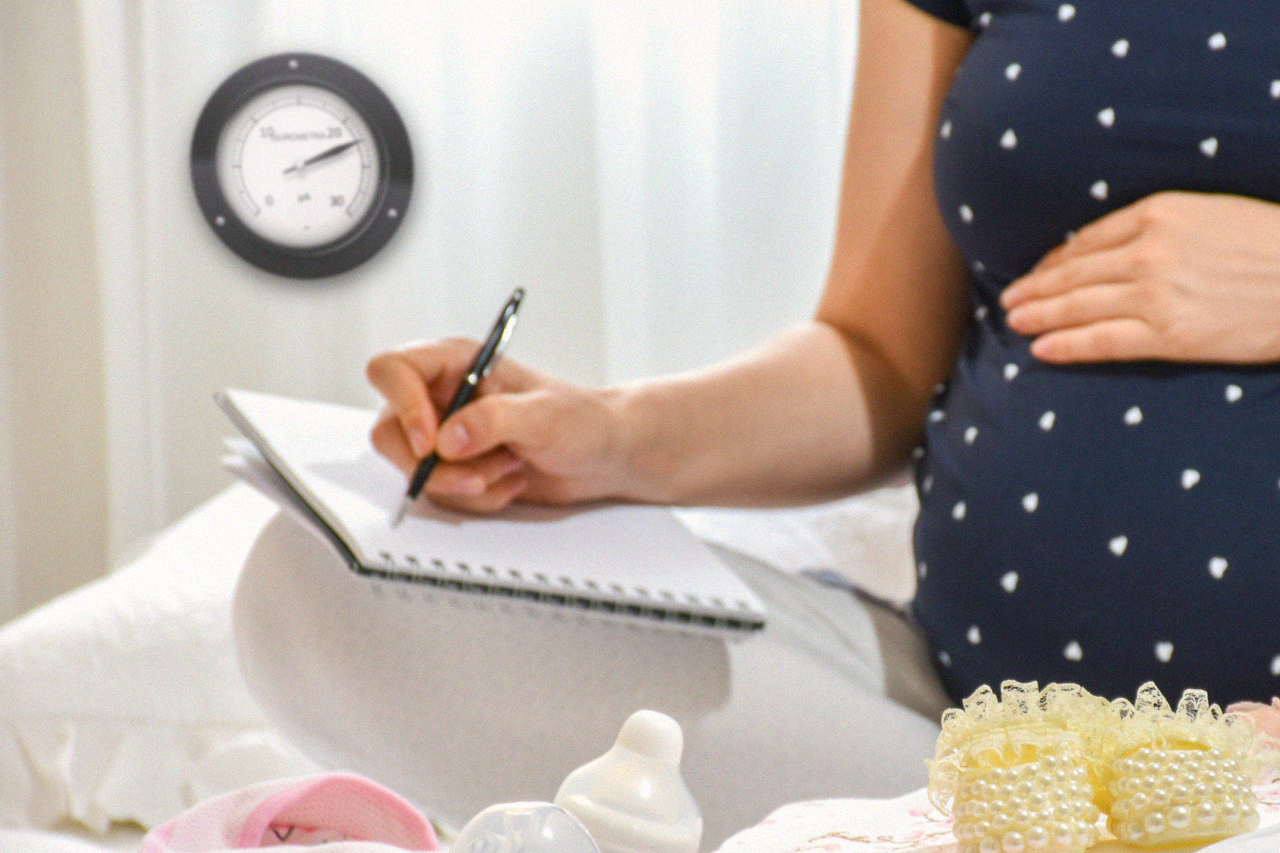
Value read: 22.5,µA
